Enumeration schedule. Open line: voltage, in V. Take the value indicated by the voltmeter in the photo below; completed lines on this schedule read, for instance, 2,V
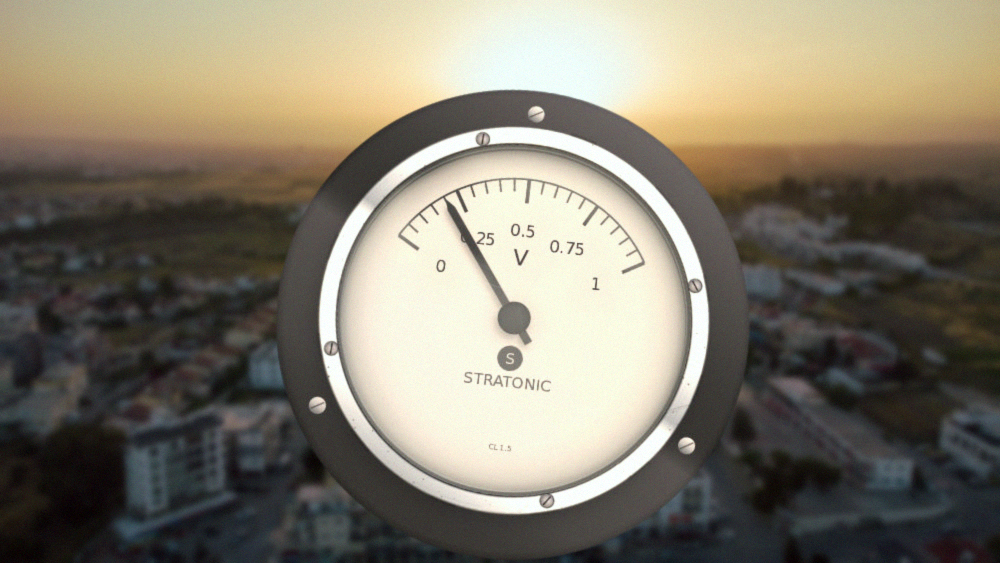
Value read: 0.2,V
